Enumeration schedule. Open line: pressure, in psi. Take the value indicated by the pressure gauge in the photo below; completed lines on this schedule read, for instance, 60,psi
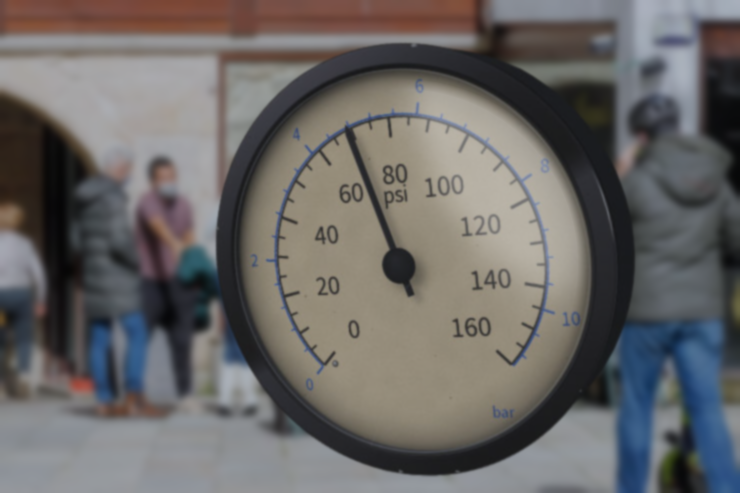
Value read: 70,psi
